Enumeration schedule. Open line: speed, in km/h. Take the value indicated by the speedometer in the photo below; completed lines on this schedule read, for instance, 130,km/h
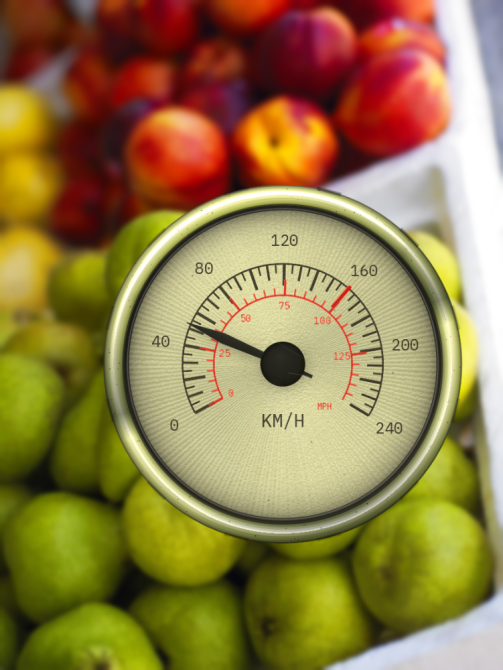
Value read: 52.5,km/h
